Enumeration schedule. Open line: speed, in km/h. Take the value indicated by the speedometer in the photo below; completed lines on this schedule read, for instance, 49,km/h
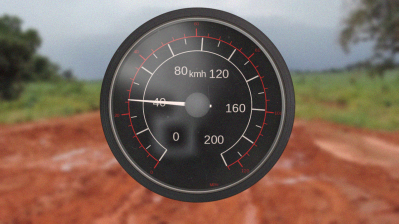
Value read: 40,km/h
